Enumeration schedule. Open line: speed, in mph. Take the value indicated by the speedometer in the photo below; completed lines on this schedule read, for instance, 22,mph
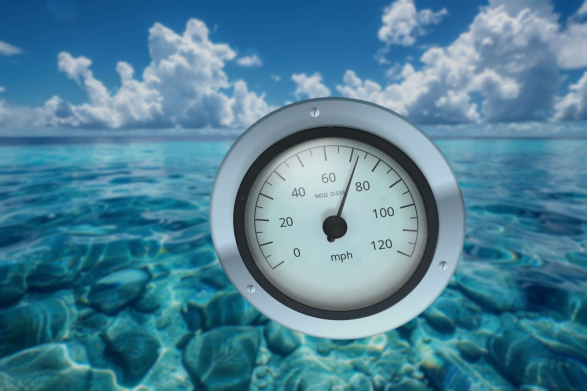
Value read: 72.5,mph
